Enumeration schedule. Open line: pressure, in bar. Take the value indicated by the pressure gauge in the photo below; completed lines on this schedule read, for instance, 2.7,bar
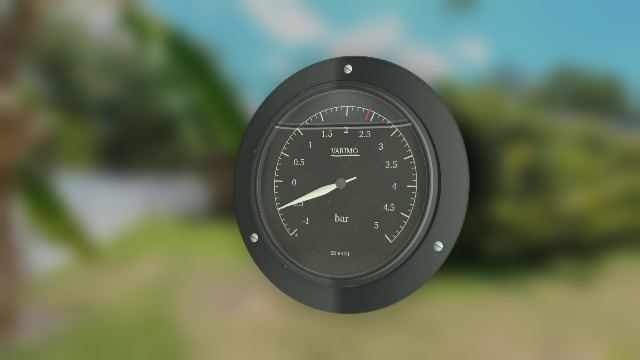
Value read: -0.5,bar
